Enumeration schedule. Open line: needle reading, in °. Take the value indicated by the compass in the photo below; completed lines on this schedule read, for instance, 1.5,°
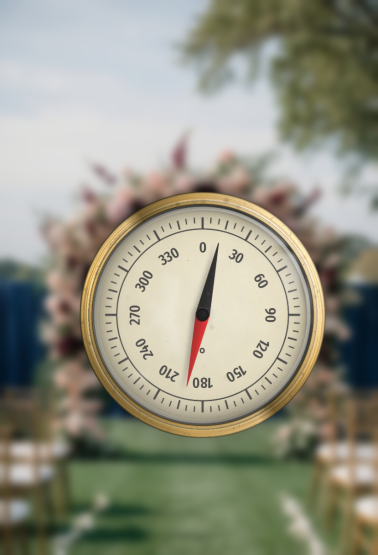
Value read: 192.5,°
